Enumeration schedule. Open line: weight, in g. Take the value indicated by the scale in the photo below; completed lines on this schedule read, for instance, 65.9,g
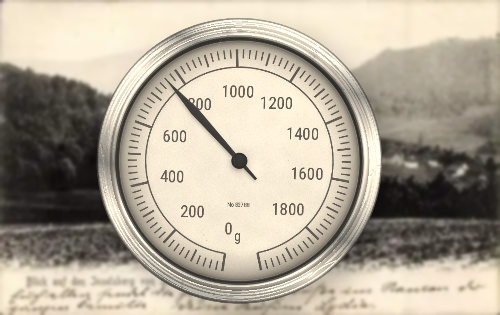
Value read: 760,g
